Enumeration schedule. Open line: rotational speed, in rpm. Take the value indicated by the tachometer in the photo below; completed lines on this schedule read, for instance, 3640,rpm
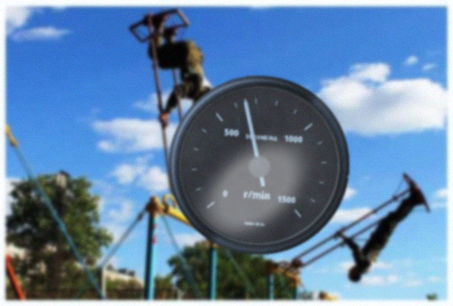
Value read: 650,rpm
